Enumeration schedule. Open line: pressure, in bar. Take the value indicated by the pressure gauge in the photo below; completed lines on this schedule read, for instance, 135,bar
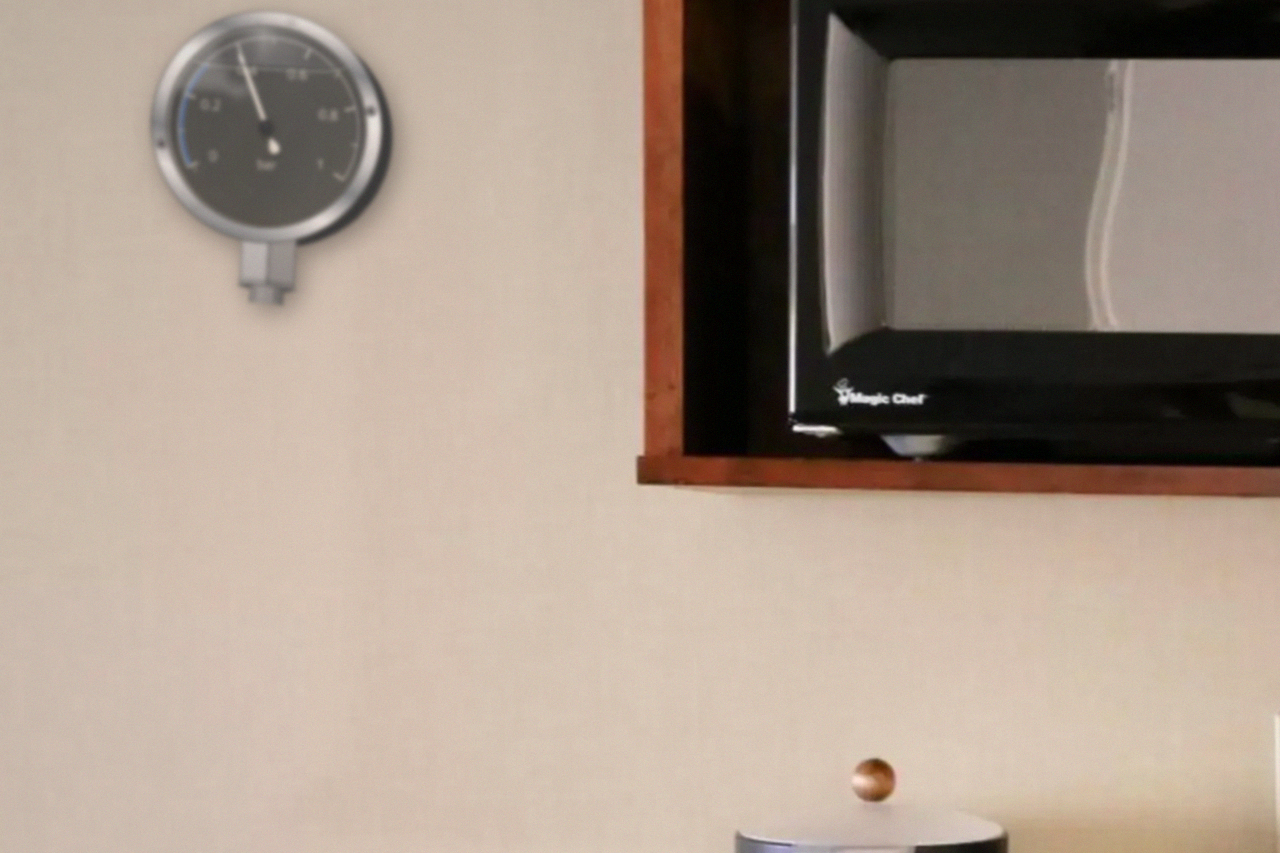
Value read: 0.4,bar
